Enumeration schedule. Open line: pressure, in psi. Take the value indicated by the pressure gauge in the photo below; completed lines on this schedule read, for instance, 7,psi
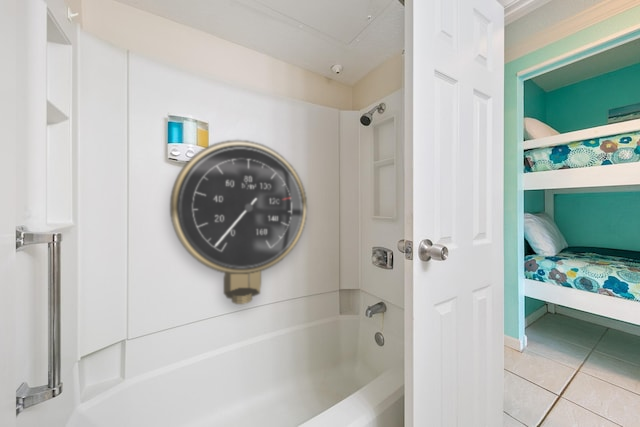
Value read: 5,psi
